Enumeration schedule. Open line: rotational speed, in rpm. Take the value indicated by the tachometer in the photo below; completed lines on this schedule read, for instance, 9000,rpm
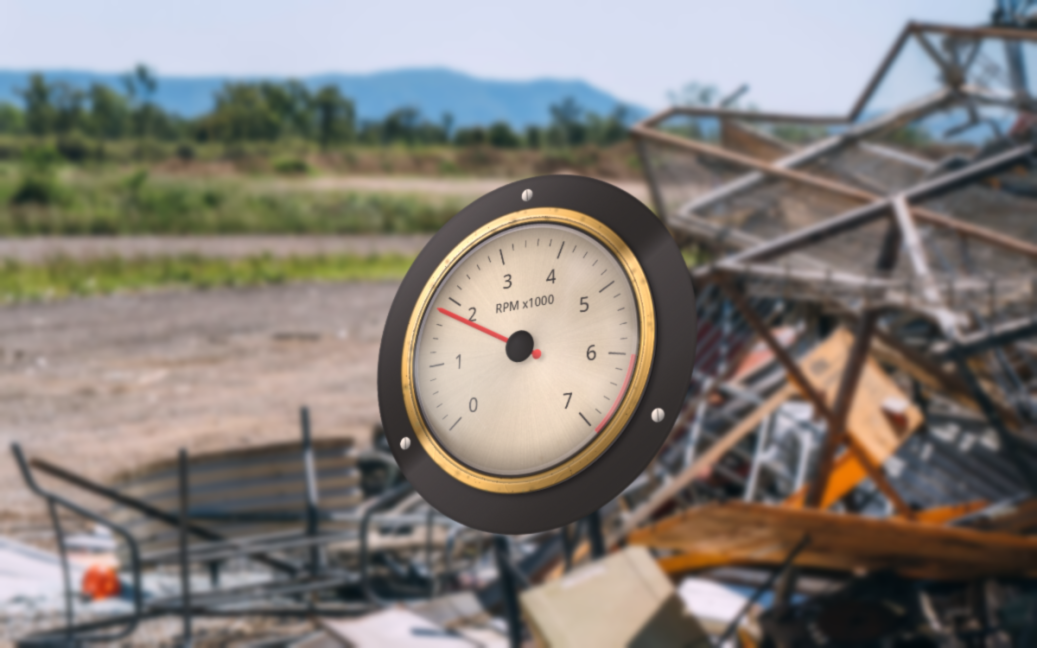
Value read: 1800,rpm
